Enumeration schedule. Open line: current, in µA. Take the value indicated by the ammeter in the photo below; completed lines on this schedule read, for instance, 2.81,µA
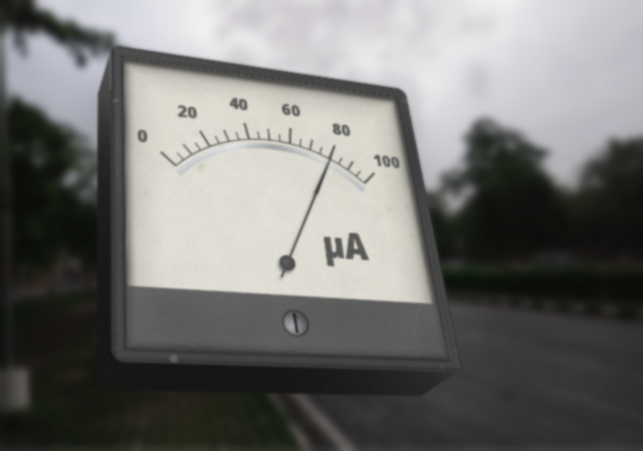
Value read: 80,µA
